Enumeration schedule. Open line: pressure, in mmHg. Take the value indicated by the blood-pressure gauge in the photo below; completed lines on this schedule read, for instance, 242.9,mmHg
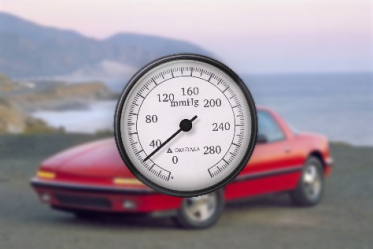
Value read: 30,mmHg
